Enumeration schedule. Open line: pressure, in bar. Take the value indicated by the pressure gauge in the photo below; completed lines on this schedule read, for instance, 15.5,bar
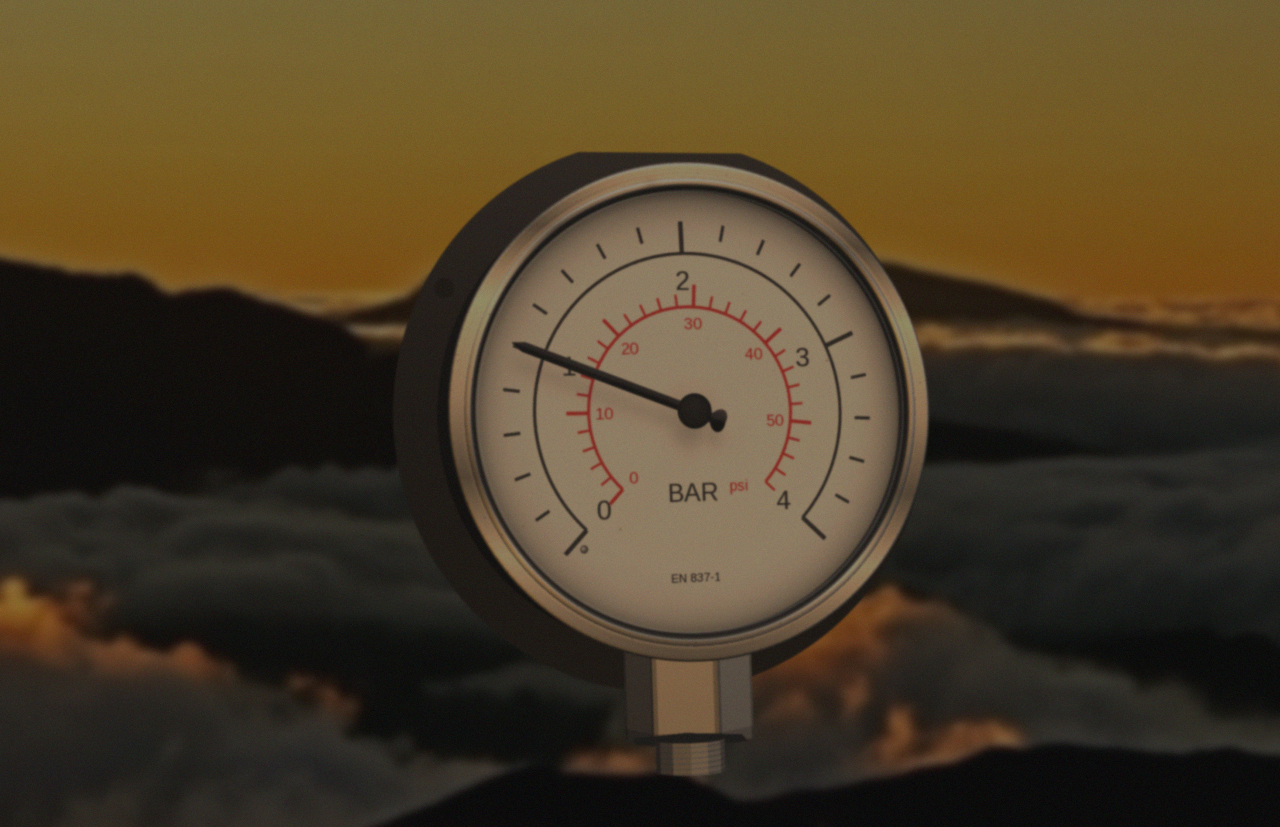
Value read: 1,bar
